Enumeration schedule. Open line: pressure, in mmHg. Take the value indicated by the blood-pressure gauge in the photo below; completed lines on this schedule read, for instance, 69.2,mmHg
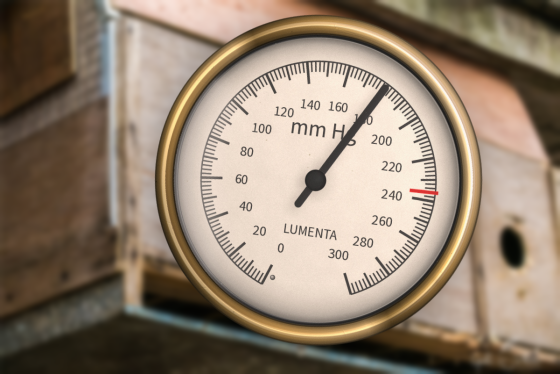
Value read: 180,mmHg
